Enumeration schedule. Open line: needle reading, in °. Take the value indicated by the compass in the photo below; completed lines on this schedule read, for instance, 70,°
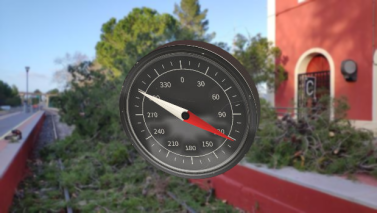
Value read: 120,°
